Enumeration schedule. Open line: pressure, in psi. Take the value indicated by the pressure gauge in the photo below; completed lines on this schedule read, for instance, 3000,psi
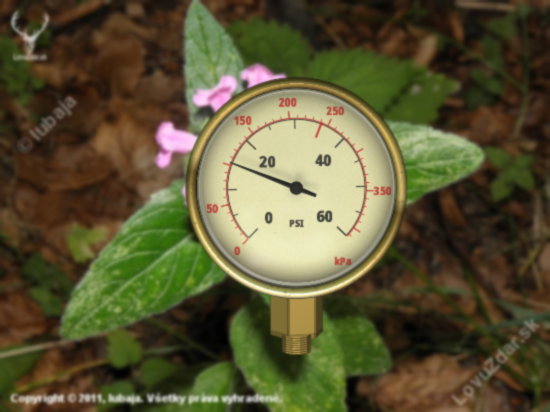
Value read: 15,psi
